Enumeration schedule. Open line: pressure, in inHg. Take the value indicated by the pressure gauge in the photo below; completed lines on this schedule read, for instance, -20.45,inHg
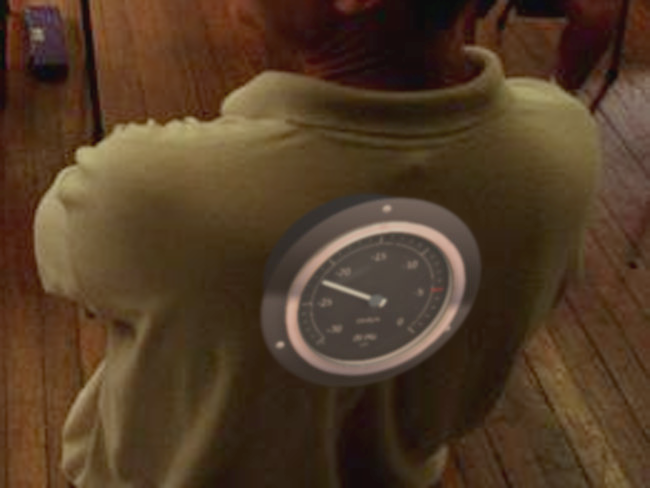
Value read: -22,inHg
